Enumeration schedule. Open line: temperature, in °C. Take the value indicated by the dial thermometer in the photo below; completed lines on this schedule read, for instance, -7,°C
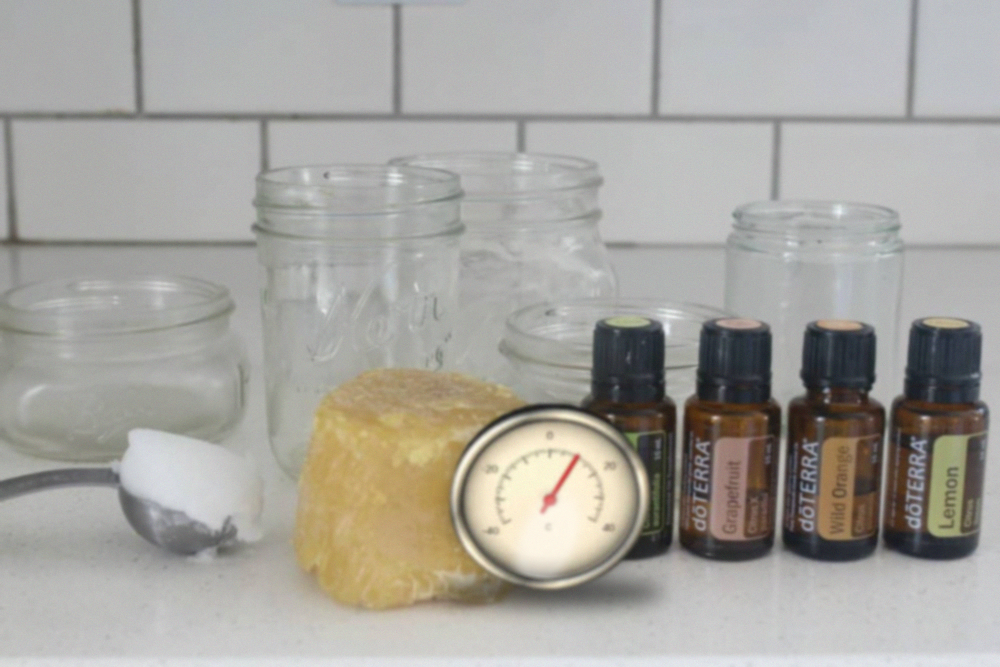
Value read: 10,°C
